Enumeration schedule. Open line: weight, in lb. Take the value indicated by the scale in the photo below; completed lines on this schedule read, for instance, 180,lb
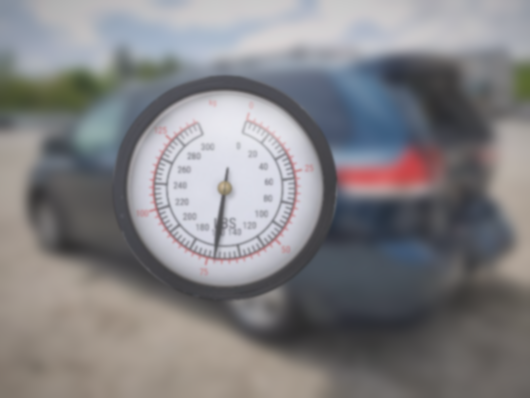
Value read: 160,lb
